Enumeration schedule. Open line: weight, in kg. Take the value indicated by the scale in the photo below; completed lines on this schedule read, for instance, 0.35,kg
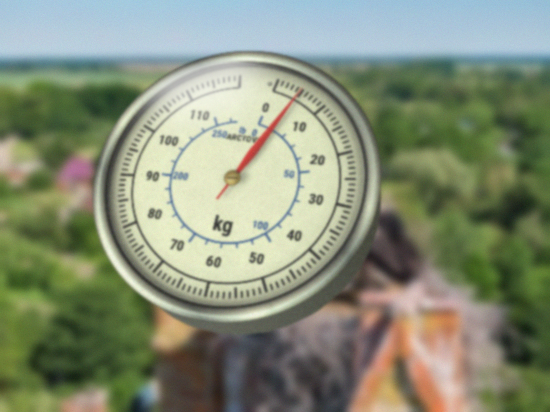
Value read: 5,kg
